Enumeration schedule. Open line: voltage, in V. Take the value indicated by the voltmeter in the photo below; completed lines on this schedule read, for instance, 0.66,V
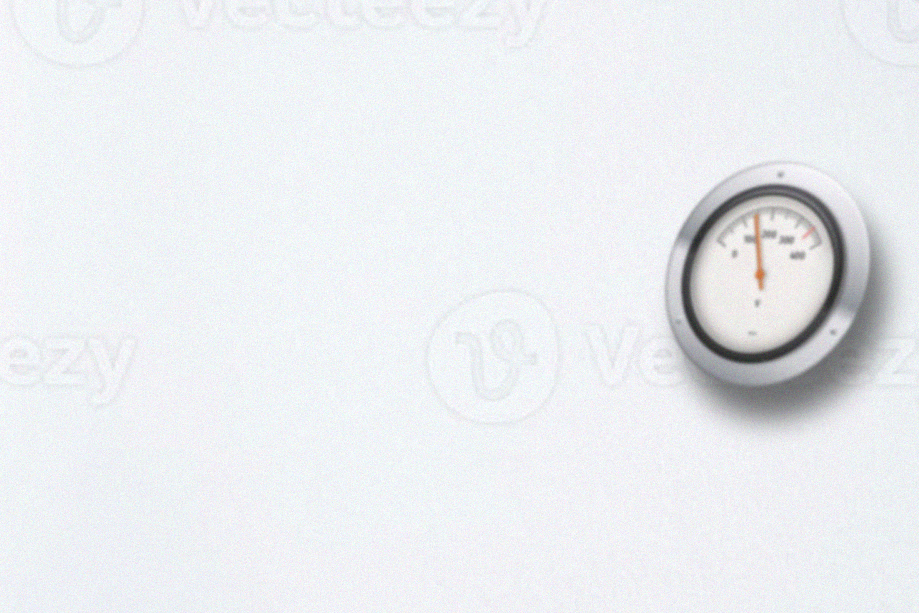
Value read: 150,V
